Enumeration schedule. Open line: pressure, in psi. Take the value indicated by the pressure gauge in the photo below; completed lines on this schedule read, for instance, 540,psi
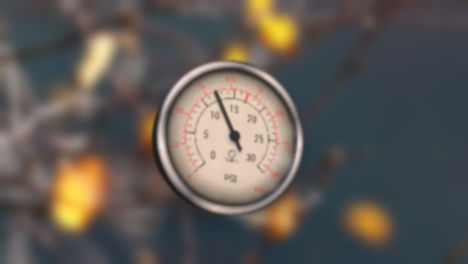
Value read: 12,psi
